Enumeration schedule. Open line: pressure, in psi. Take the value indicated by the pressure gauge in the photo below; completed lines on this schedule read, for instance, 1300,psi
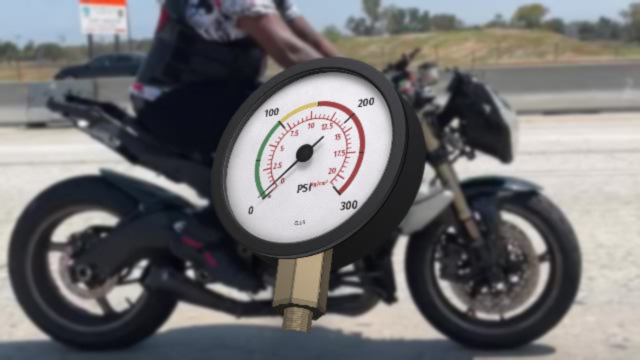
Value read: 0,psi
